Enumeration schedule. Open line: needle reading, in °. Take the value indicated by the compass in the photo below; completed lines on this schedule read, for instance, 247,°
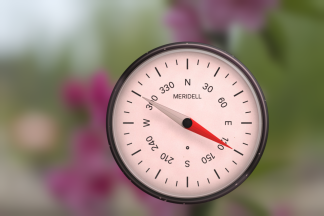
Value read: 120,°
